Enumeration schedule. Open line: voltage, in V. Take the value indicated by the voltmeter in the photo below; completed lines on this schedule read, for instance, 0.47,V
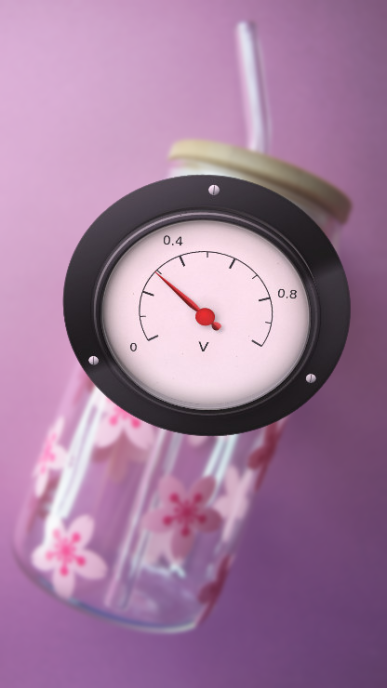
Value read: 0.3,V
